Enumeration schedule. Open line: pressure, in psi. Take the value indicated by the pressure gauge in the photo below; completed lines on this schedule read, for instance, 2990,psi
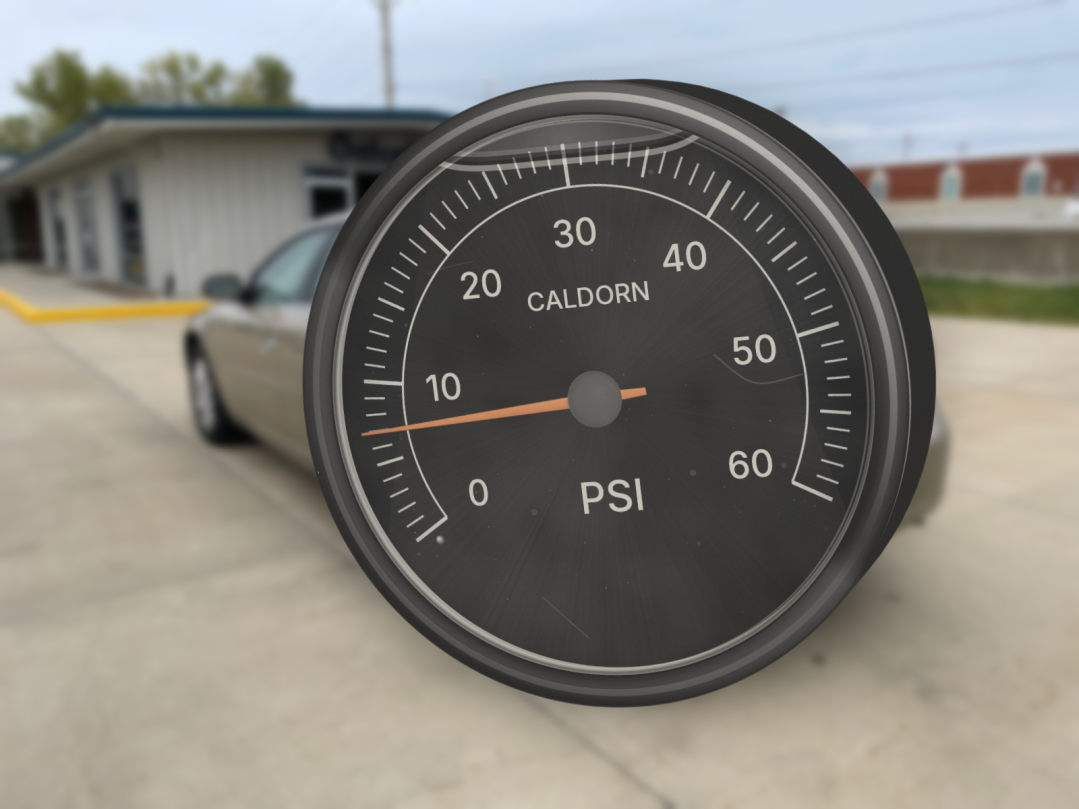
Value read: 7,psi
